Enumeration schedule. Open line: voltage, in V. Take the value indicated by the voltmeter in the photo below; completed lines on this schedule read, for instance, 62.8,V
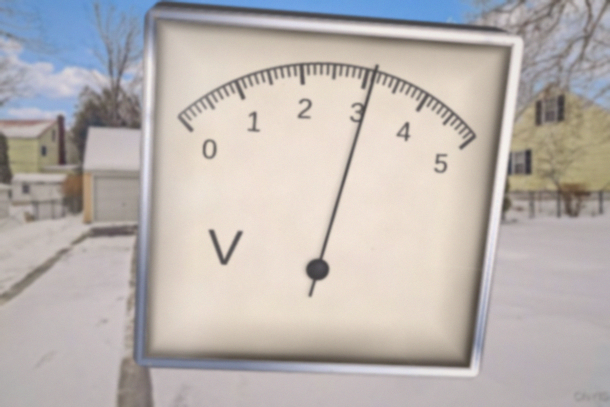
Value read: 3.1,V
